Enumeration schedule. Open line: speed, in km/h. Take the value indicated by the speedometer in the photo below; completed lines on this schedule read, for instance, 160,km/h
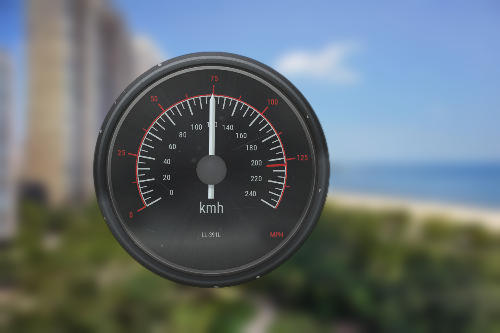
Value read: 120,km/h
